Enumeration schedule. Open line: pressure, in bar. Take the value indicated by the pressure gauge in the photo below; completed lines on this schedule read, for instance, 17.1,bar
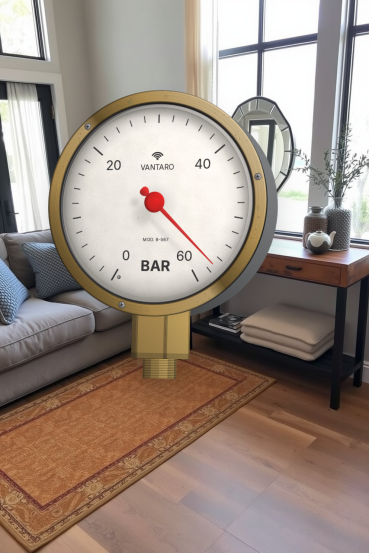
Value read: 57,bar
